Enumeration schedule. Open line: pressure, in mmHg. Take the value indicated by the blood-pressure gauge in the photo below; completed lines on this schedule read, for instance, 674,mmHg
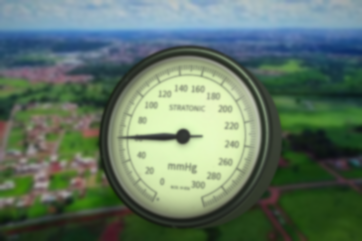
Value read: 60,mmHg
